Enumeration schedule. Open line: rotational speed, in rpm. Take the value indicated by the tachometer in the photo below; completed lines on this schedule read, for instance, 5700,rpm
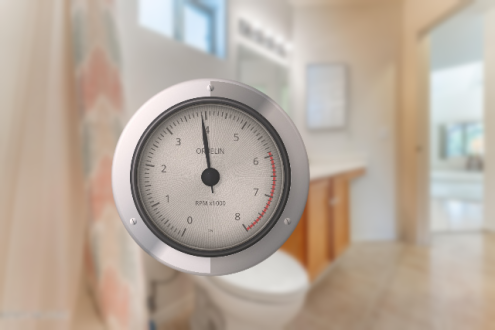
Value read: 3900,rpm
